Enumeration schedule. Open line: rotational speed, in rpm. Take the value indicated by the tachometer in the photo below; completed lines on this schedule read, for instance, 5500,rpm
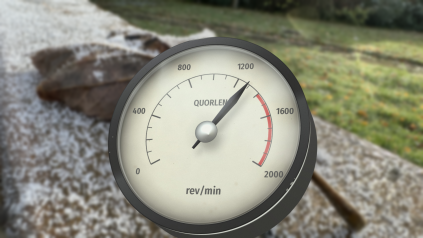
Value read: 1300,rpm
